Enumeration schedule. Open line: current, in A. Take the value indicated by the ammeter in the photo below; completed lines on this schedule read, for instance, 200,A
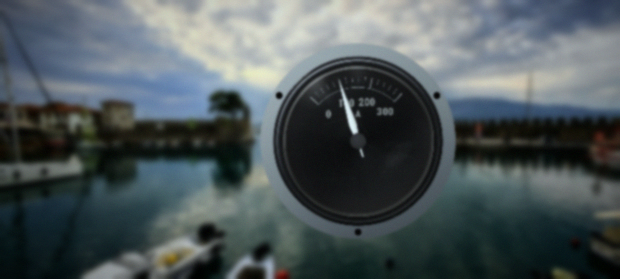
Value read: 100,A
